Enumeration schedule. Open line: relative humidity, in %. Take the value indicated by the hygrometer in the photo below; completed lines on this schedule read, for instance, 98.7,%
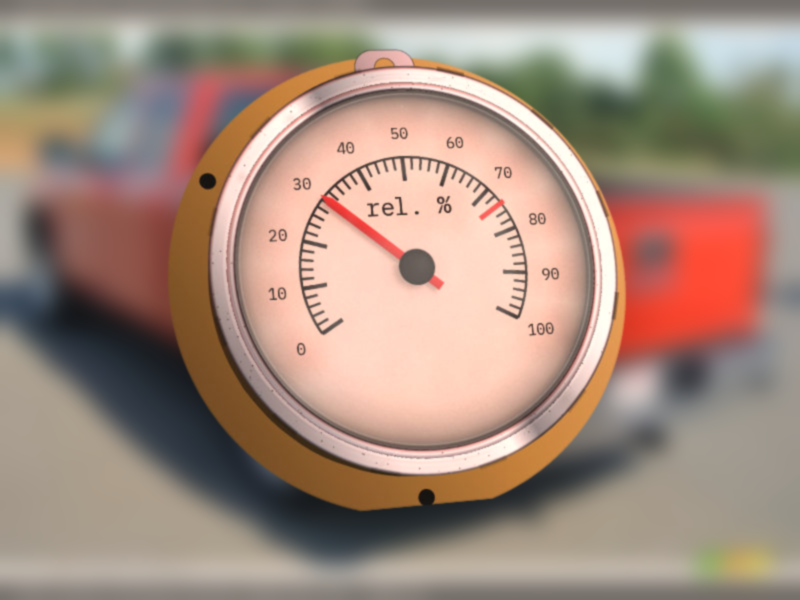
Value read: 30,%
